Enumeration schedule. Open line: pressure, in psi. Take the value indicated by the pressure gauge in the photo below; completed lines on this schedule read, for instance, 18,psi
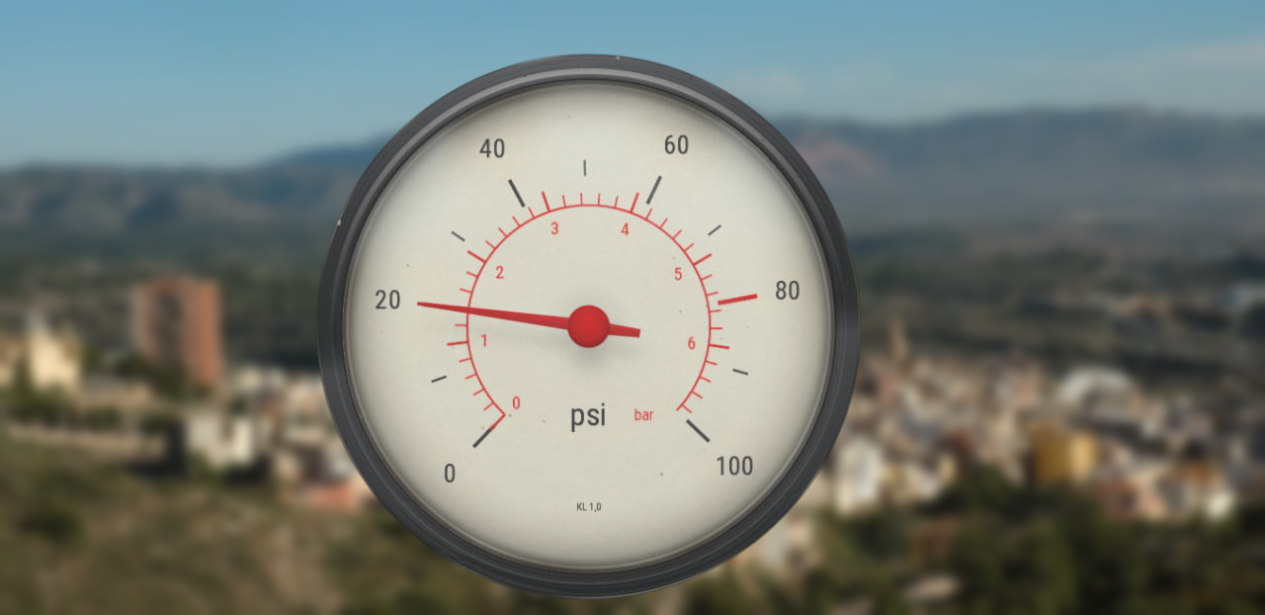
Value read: 20,psi
